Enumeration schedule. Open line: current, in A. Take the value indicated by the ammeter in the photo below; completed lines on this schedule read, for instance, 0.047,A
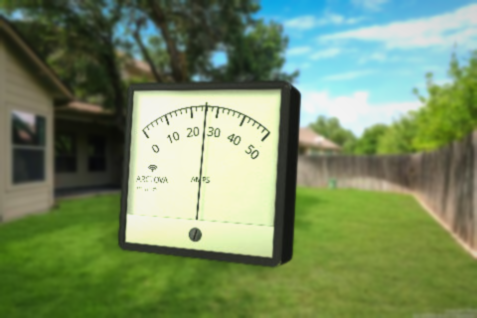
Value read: 26,A
